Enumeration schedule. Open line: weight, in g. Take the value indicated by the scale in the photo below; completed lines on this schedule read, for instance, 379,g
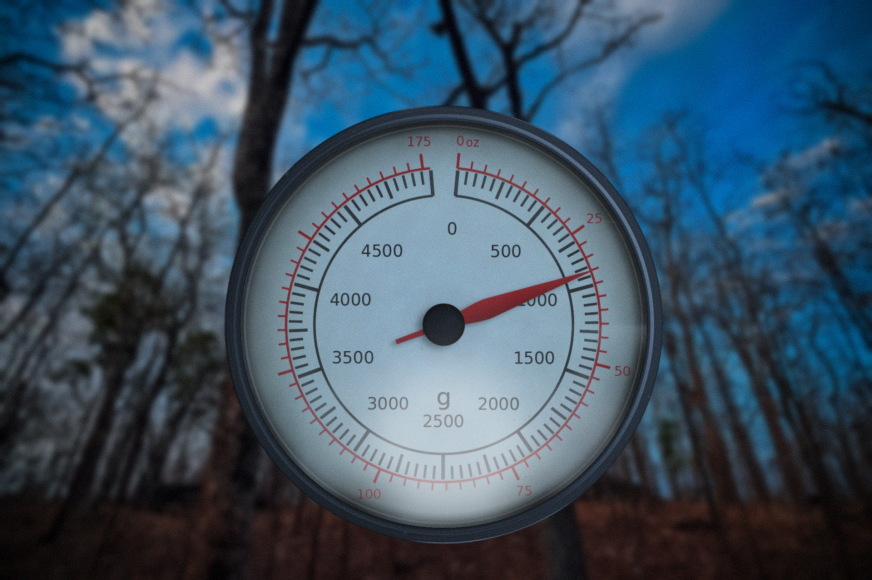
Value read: 925,g
